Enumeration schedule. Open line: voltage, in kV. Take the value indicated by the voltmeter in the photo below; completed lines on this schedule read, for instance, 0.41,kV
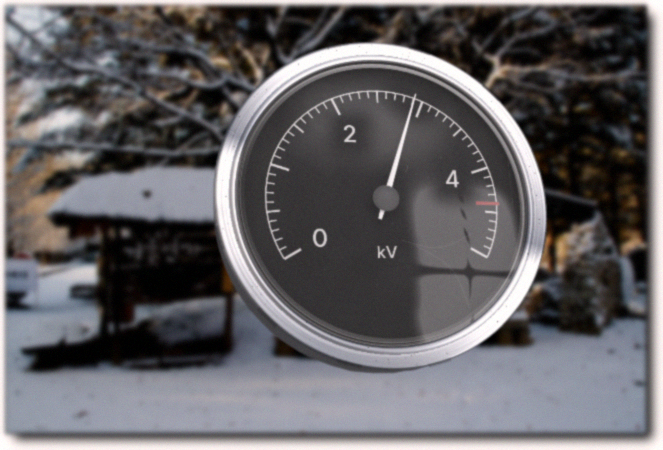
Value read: 2.9,kV
